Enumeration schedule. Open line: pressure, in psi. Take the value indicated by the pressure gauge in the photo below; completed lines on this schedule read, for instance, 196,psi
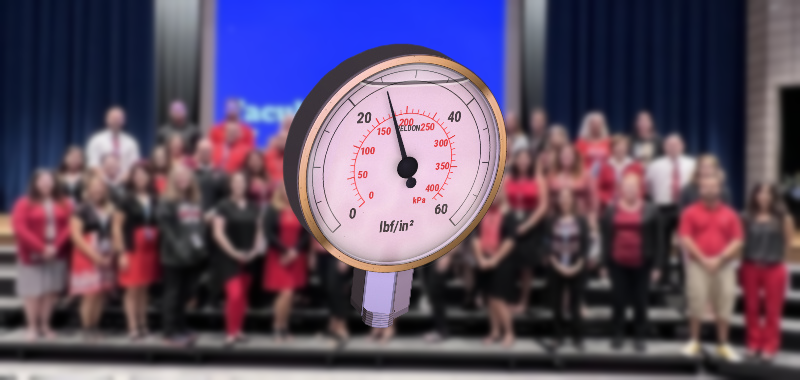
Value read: 25,psi
